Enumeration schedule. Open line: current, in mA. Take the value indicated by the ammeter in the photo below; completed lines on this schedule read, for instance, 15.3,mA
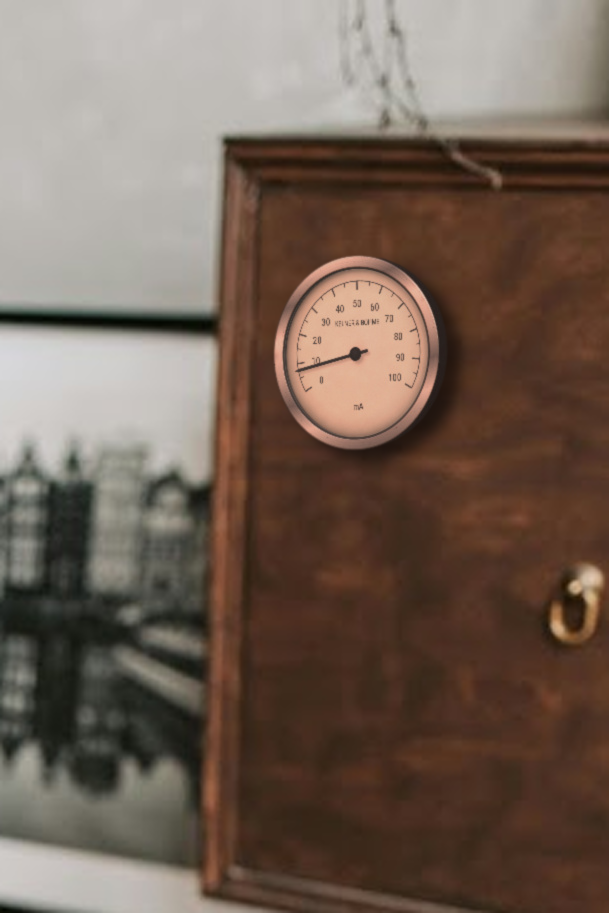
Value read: 7.5,mA
